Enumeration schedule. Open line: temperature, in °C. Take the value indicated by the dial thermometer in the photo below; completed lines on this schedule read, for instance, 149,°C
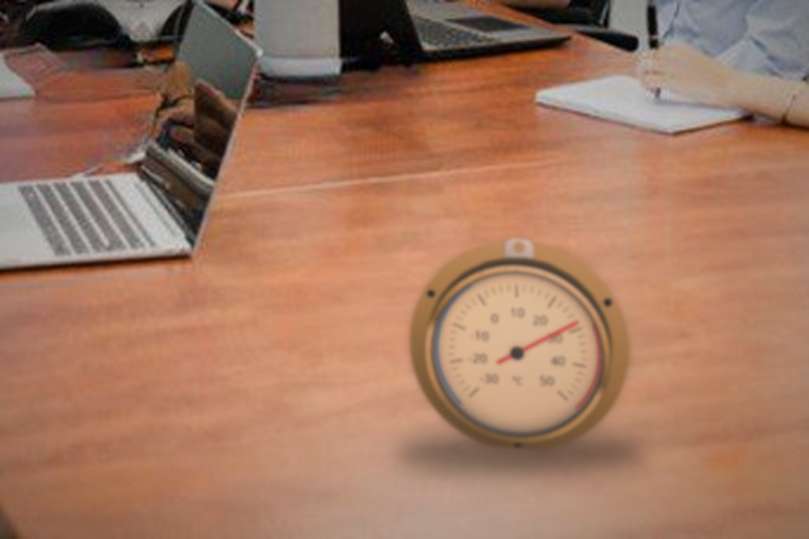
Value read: 28,°C
